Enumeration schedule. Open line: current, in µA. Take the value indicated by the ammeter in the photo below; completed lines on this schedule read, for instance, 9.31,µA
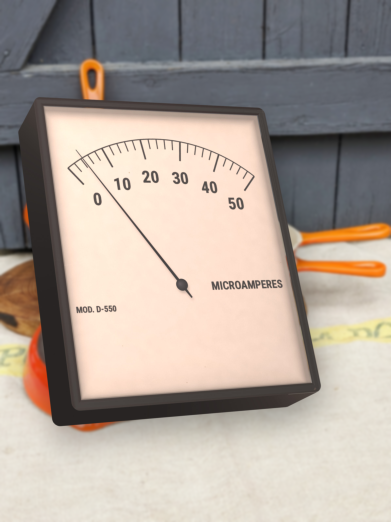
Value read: 4,µA
